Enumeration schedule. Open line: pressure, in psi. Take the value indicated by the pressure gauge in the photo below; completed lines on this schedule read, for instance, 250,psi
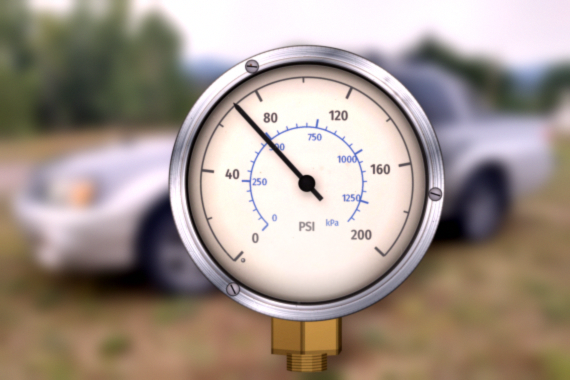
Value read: 70,psi
